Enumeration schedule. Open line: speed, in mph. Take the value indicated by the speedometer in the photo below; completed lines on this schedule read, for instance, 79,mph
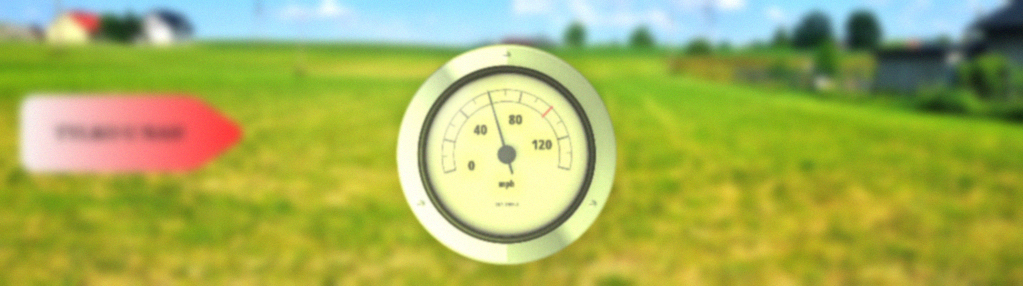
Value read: 60,mph
